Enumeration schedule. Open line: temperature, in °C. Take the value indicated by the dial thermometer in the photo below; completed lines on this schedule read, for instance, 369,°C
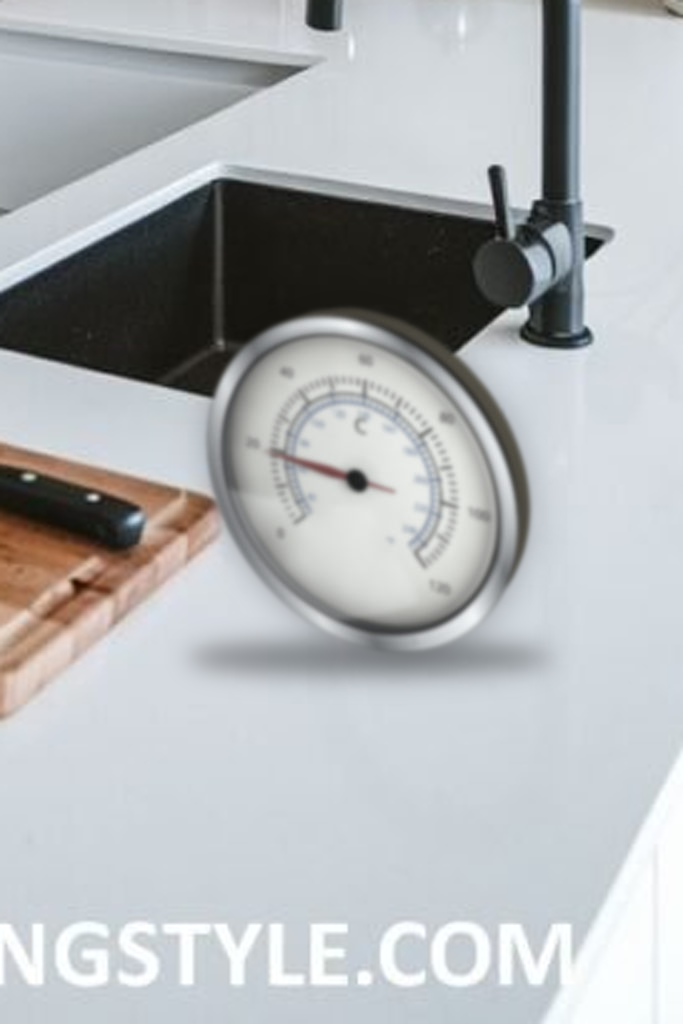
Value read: 20,°C
